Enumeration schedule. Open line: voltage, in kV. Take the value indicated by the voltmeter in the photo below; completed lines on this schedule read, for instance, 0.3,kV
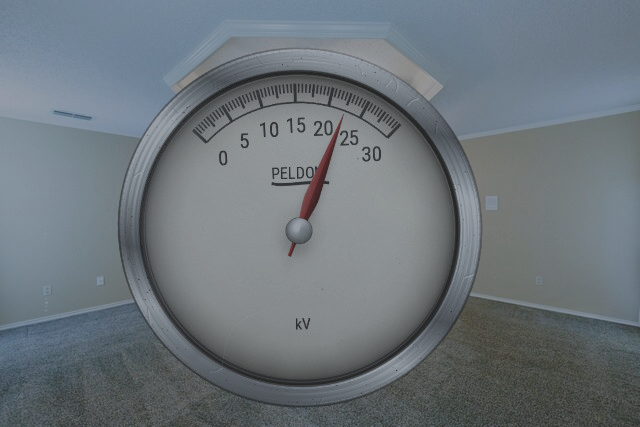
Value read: 22.5,kV
